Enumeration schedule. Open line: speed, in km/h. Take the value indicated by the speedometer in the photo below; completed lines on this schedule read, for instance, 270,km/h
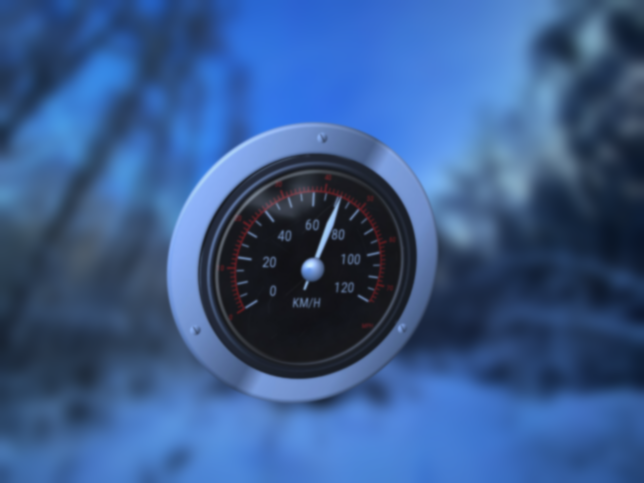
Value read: 70,km/h
